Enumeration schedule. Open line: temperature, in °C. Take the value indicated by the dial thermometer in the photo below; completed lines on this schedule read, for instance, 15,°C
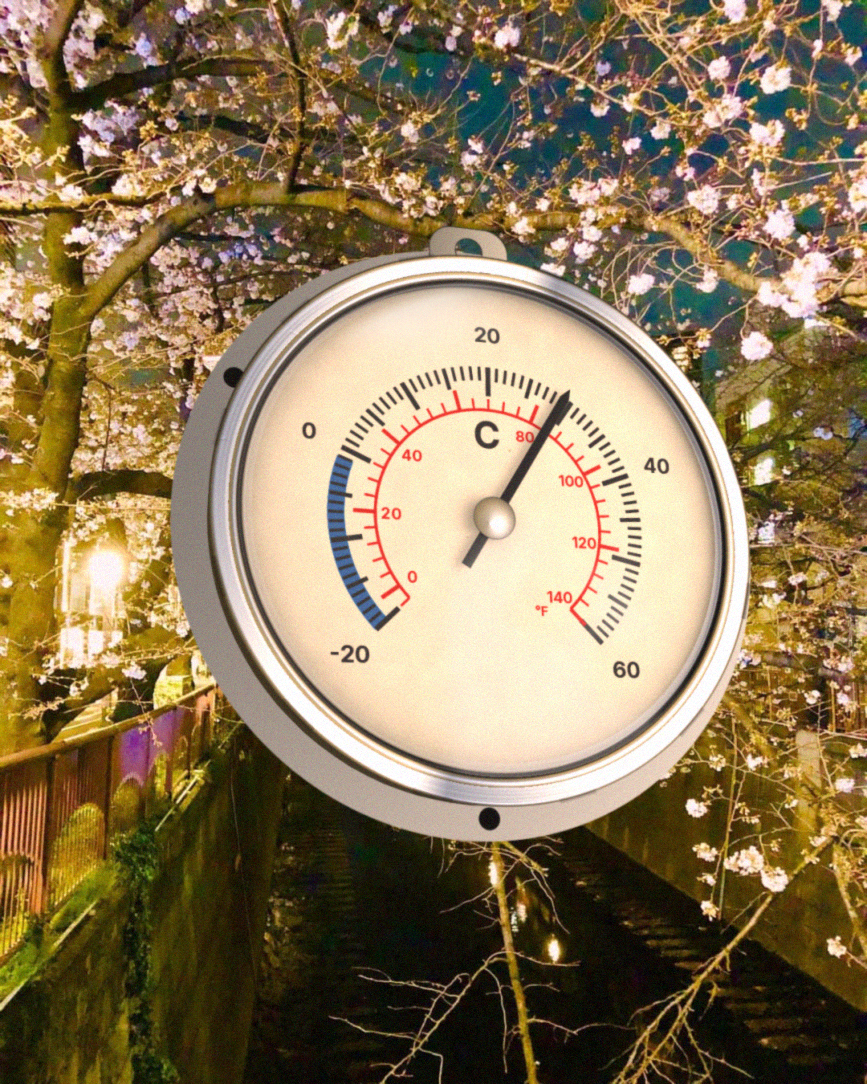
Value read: 29,°C
